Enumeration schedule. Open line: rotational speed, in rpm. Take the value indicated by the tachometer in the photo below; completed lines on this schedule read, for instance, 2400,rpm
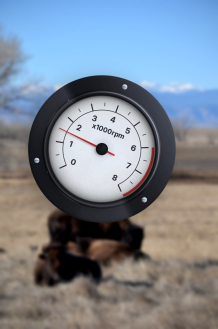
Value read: 1500,rpm
